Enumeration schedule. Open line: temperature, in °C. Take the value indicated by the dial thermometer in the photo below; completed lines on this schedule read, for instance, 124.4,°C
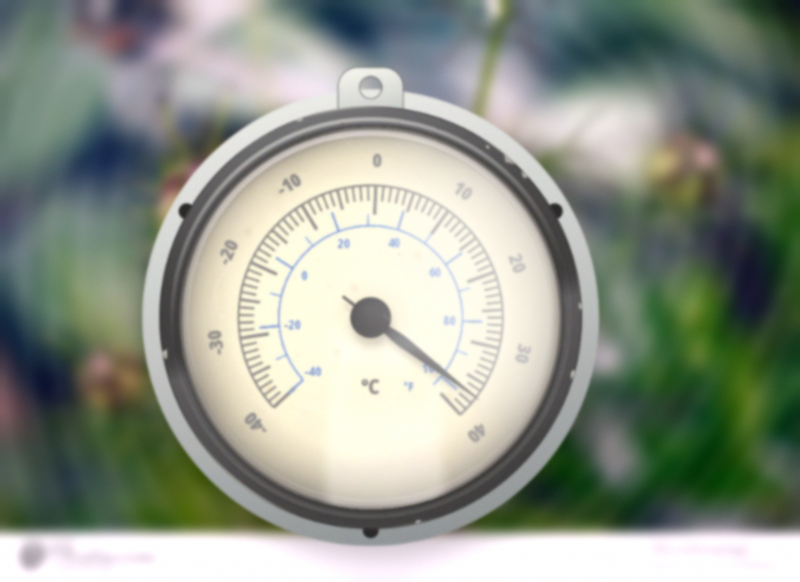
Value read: 37,°C
